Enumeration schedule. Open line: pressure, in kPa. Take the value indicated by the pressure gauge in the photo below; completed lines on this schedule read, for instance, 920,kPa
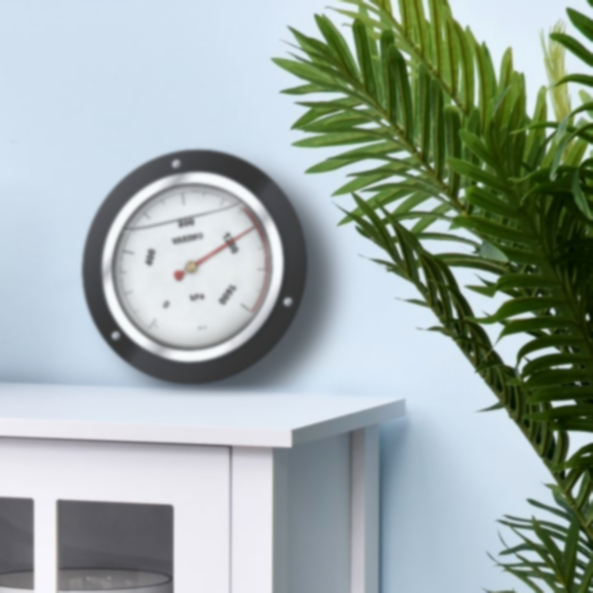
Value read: 1200,kPa
